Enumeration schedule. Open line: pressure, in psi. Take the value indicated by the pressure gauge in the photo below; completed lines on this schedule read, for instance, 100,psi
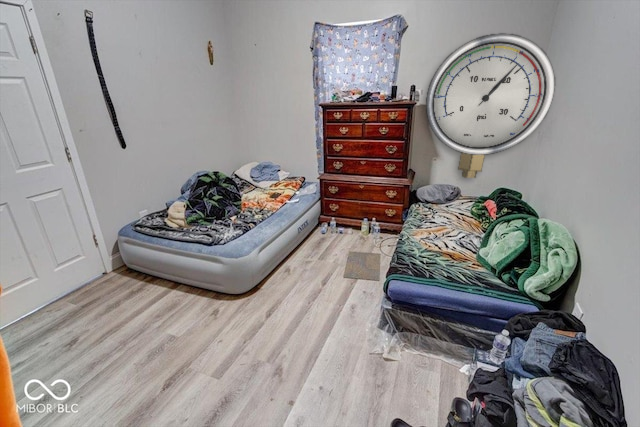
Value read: 19,psi
